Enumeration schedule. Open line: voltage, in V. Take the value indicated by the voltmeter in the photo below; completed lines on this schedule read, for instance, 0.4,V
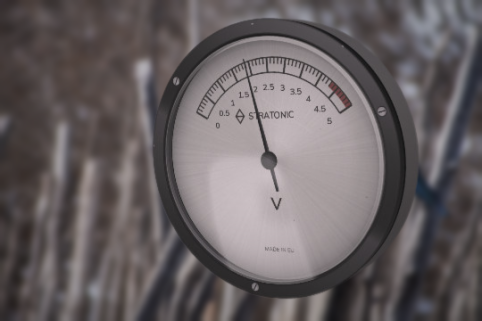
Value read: 2,V
